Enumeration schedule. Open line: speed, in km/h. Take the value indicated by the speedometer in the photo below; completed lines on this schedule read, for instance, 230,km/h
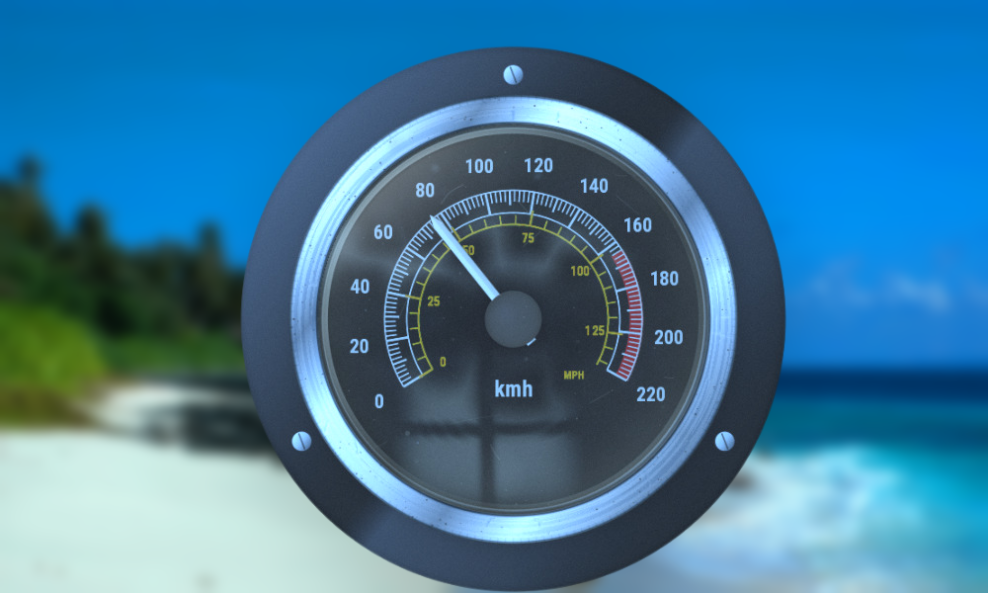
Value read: 76,km/h
